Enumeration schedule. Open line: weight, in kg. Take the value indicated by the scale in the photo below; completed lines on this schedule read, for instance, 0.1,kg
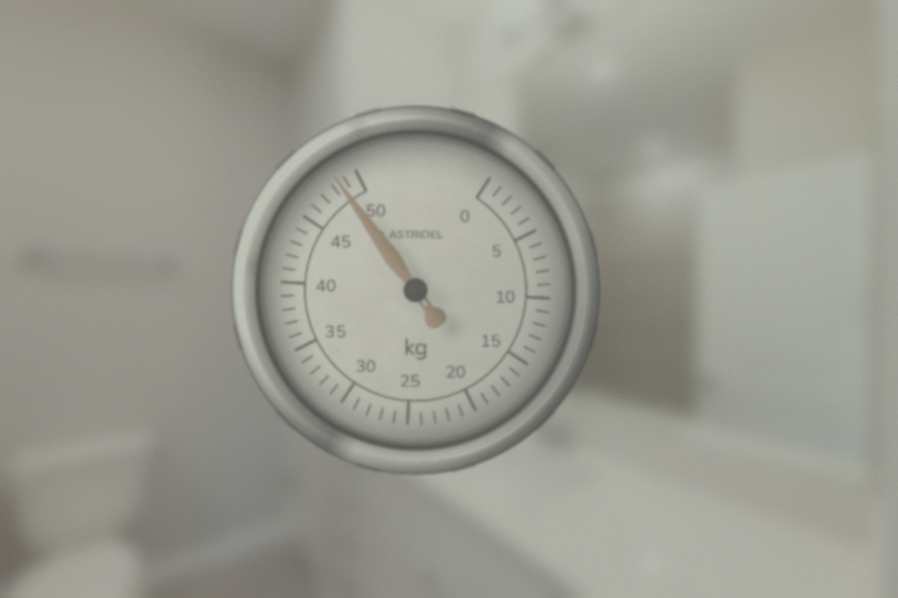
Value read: 48.5,kg
